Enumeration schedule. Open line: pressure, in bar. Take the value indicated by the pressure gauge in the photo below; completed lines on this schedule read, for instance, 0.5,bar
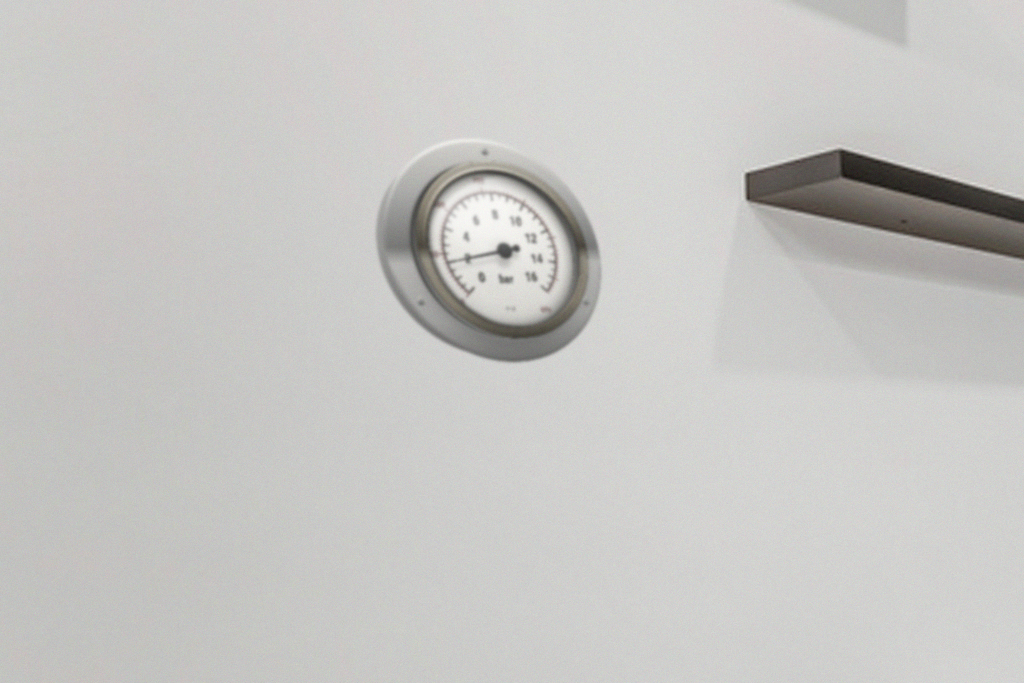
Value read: 2,bar
